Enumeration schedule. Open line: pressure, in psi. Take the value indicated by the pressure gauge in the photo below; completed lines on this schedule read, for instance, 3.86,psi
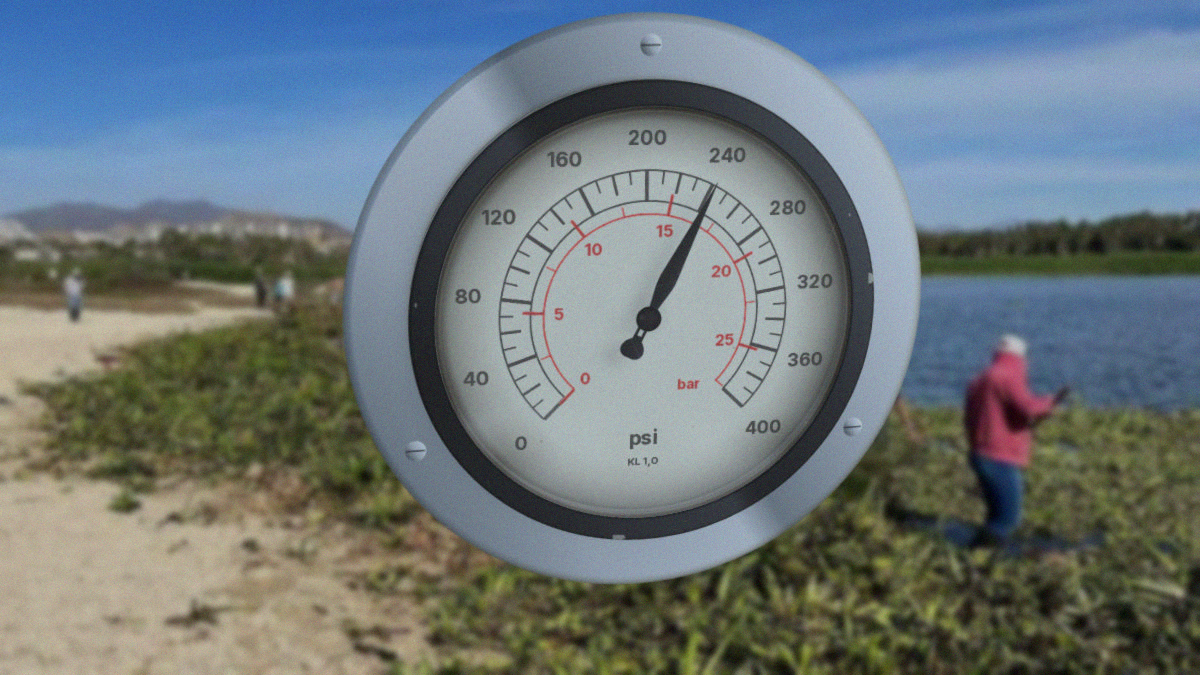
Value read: 240,psi
